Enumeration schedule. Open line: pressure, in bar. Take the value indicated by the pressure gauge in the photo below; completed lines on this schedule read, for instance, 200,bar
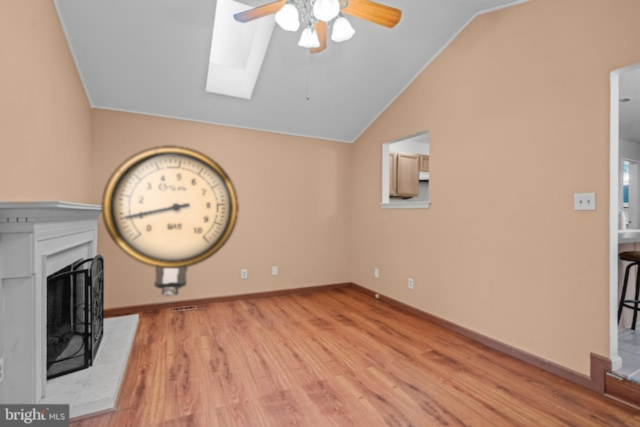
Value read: 1,bar
